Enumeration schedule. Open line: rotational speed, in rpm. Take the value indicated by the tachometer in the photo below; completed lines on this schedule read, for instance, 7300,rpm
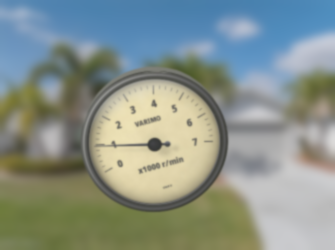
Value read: 1000,rpm
